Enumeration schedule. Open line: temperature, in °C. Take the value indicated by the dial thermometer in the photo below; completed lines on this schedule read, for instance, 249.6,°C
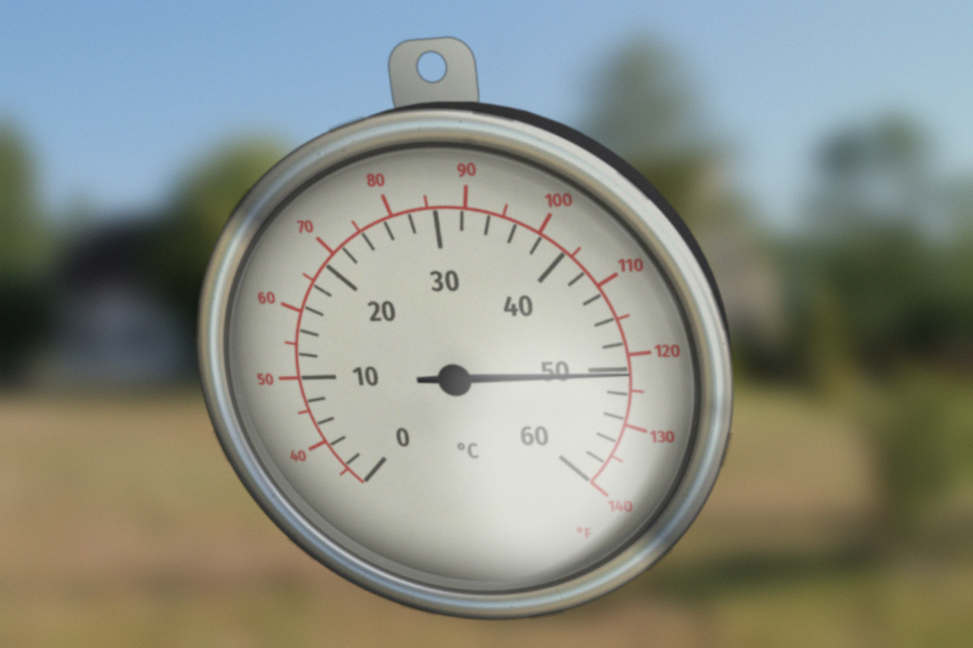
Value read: 50,°C
